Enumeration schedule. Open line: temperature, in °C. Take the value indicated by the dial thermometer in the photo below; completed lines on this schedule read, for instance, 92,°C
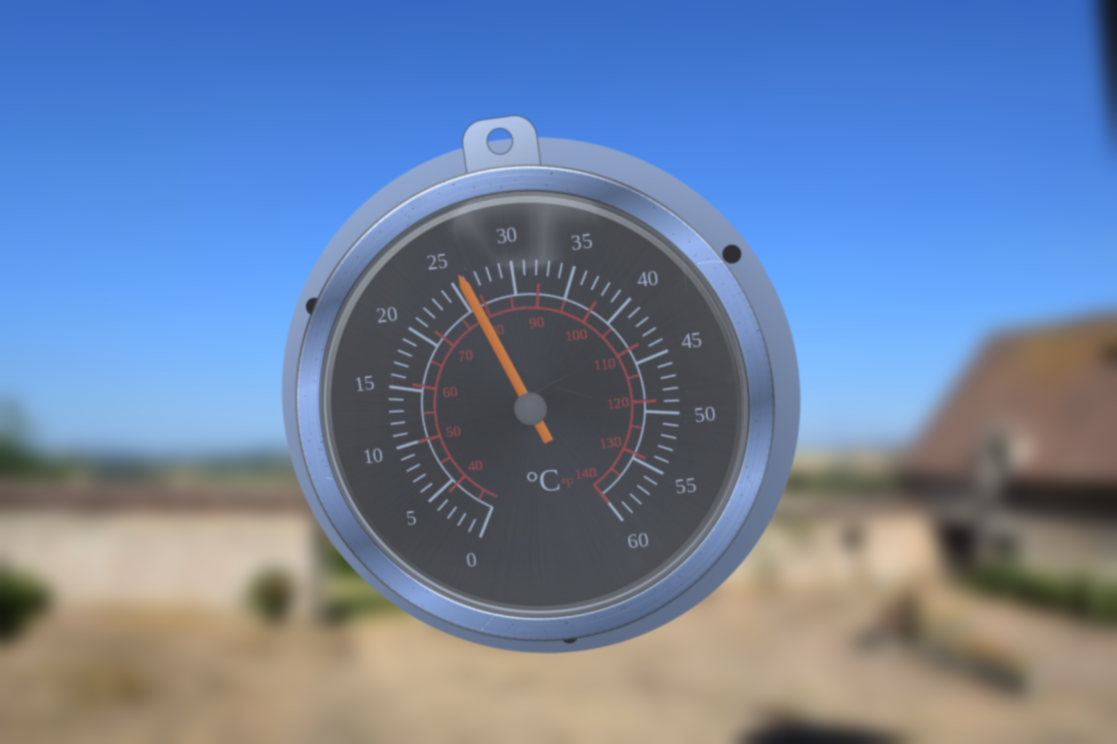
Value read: 26,°C
